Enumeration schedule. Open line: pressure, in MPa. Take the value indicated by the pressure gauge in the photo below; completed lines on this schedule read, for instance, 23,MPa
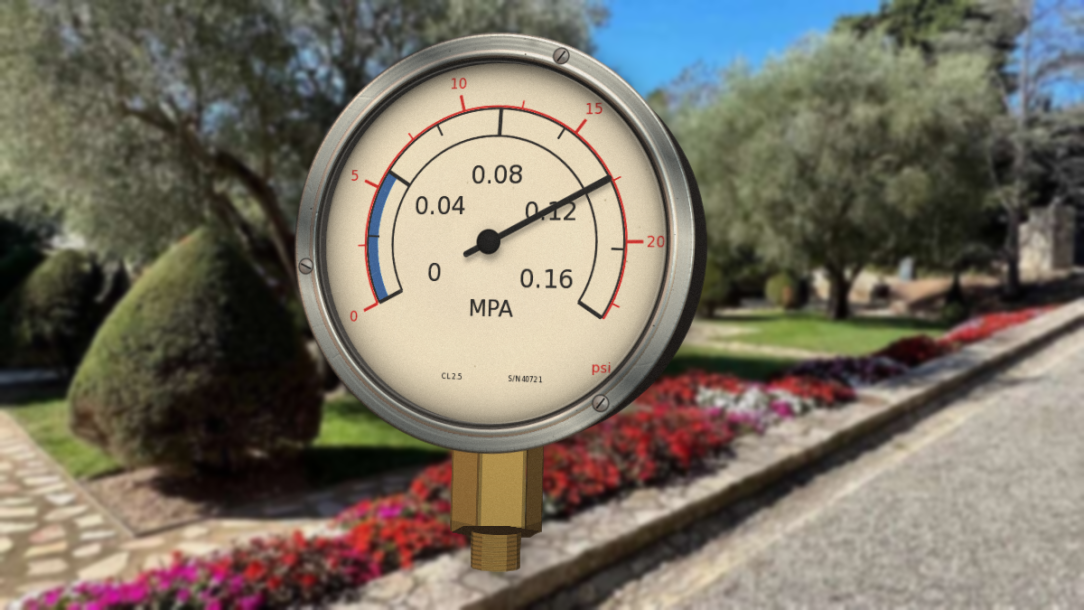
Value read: 0.12,MPa
